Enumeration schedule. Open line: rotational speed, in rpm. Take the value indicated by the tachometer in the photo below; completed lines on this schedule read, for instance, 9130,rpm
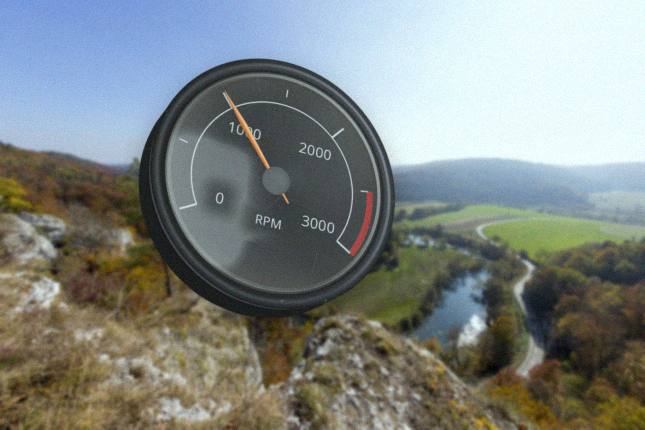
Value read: 1000,rpm
